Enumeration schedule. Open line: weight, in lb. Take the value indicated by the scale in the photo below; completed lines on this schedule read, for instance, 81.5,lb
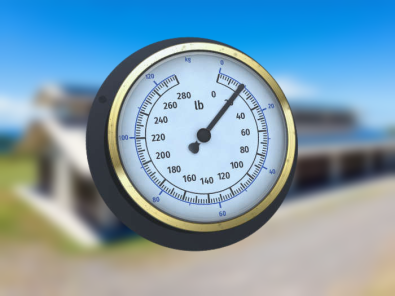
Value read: 20,lb
